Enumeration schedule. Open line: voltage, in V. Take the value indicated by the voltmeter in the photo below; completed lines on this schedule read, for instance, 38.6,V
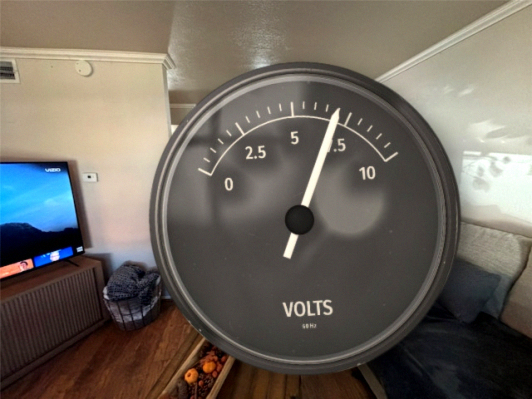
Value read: 7,V
